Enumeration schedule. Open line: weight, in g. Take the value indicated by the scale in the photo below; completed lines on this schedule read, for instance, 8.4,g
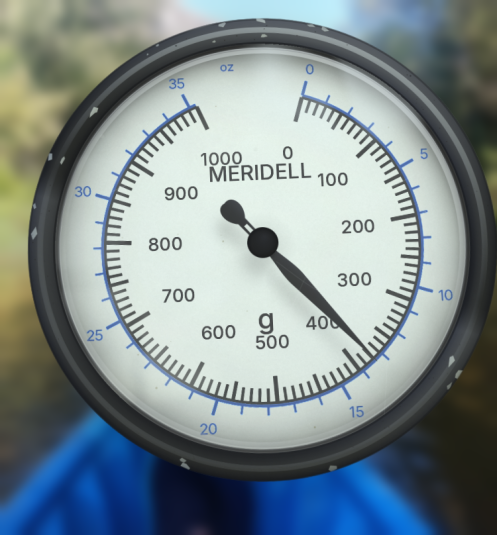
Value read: 380,g
